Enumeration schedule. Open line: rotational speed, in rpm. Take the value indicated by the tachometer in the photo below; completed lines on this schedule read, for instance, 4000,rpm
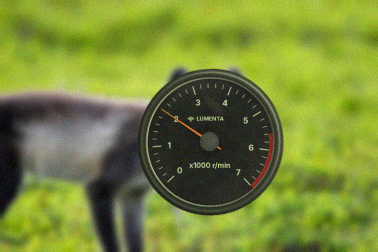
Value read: 2000,rpm
